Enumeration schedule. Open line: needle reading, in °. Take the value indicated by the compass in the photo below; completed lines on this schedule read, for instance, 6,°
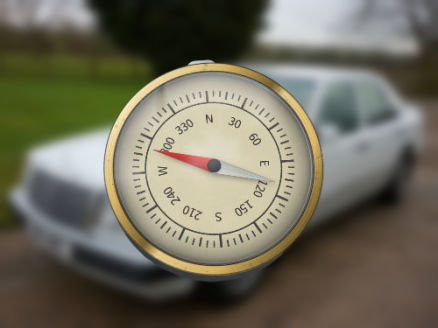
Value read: 290,°
